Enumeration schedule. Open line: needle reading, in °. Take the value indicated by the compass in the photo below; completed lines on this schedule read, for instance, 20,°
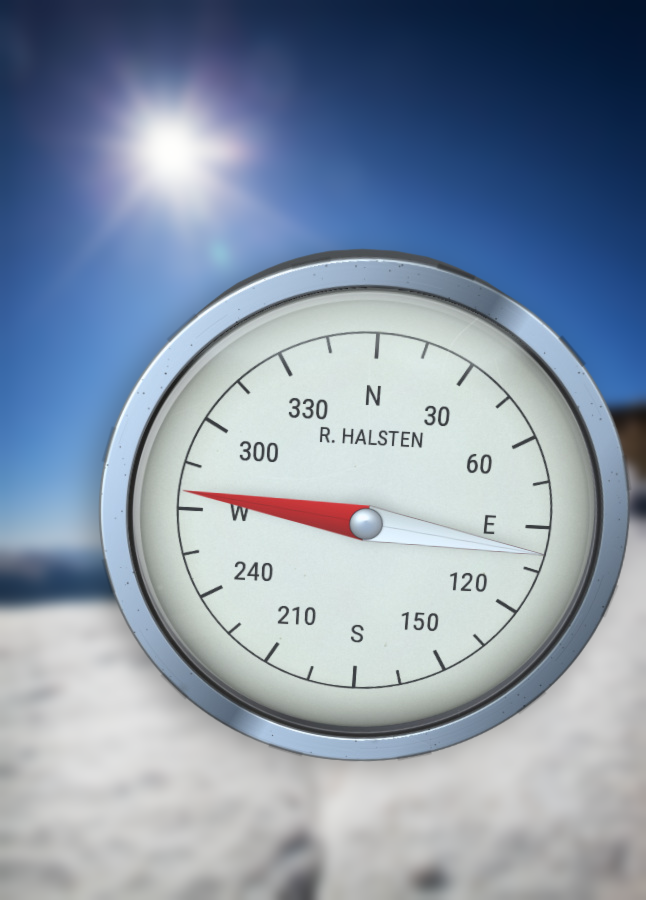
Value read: 277.5,°
